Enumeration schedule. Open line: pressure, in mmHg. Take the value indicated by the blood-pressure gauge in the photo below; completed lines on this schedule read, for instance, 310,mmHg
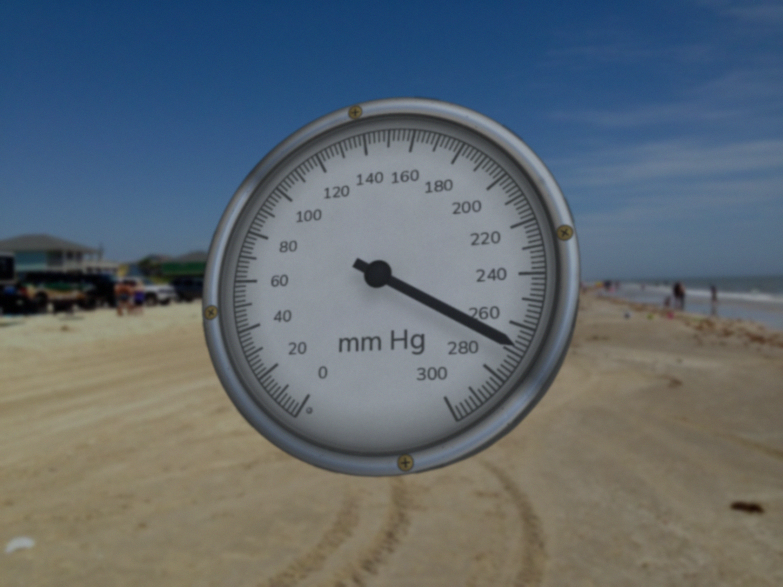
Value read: 268,mmHg
